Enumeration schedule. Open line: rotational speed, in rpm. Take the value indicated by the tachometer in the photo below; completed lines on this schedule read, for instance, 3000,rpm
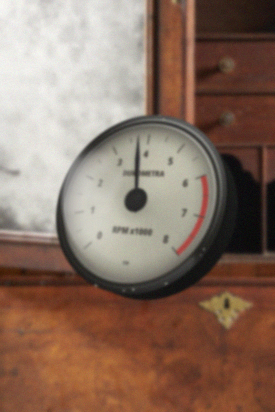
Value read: 3750,rpm
